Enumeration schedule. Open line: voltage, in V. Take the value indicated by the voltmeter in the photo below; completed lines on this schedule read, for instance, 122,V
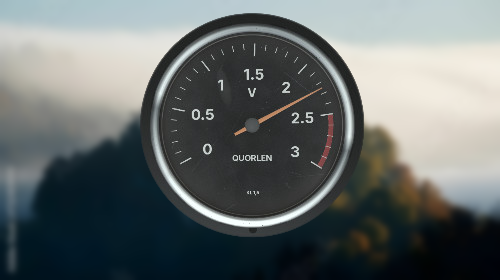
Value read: 2.25,V
